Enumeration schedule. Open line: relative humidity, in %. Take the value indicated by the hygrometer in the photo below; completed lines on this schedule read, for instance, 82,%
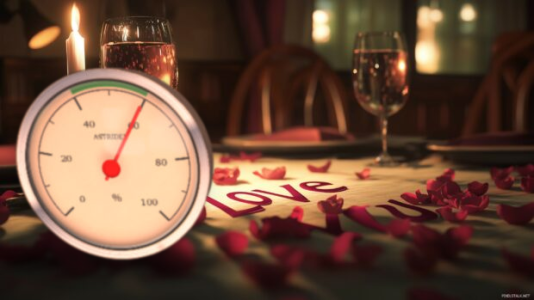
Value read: 60,%
